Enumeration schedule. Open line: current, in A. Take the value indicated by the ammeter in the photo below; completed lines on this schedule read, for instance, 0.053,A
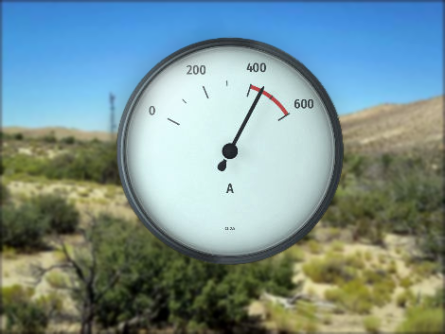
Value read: 450,A
